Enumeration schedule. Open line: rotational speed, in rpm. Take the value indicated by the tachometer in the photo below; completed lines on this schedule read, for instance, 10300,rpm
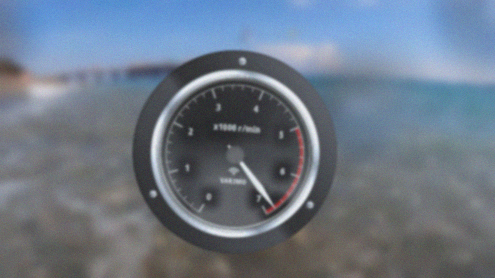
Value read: 6800,rpm
